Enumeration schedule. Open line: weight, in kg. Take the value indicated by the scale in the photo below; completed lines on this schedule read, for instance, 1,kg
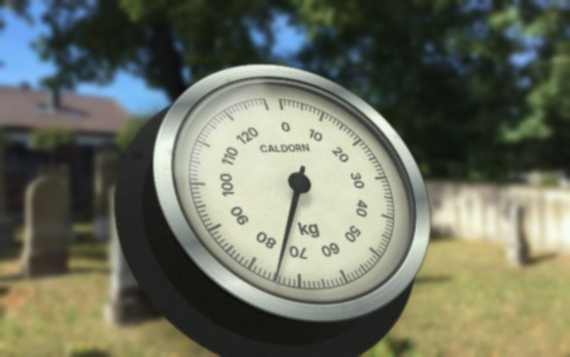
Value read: 75,kg
